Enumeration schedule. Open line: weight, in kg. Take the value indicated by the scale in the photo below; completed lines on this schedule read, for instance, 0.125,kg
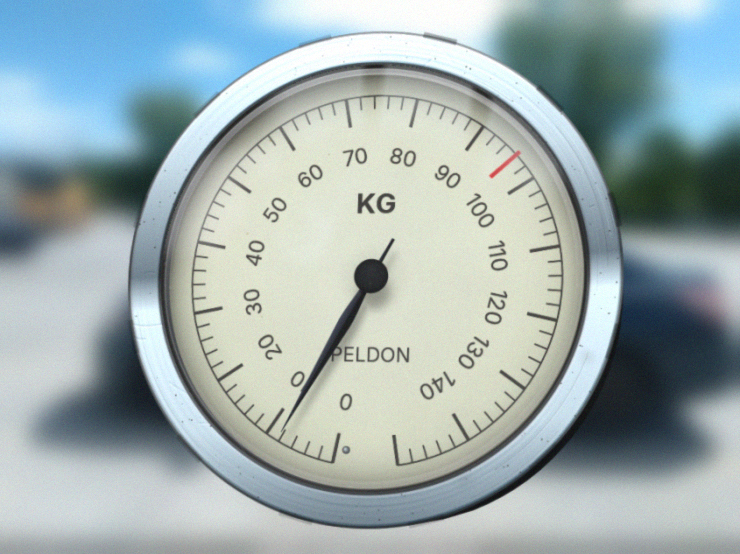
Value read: 8,kg
